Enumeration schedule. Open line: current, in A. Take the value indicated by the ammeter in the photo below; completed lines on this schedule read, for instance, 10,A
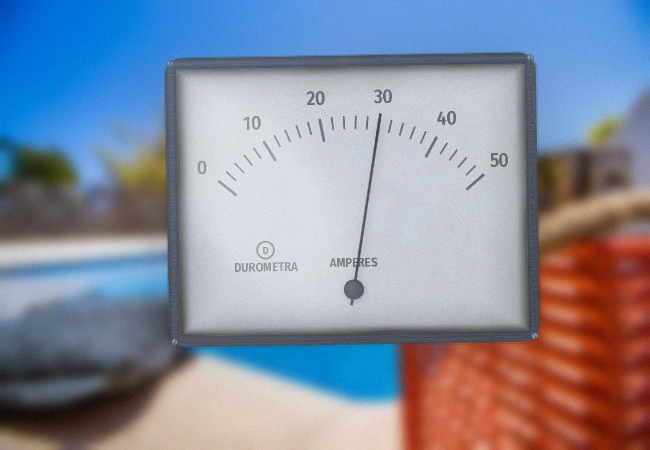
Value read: 30,A
